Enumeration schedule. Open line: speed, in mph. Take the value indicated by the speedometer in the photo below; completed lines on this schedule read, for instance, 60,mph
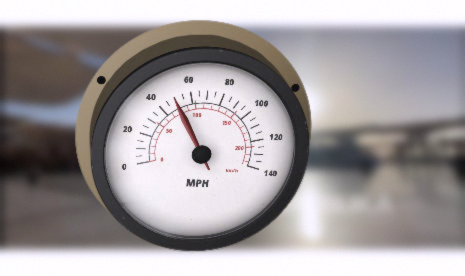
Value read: 50,mph
